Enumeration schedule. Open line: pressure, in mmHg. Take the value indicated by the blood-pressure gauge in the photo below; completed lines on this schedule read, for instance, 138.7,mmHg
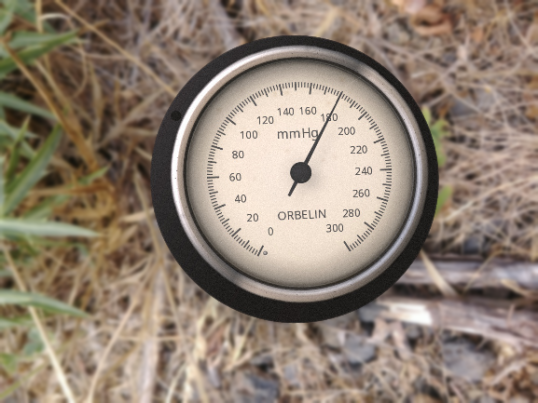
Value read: 180,mmHg
